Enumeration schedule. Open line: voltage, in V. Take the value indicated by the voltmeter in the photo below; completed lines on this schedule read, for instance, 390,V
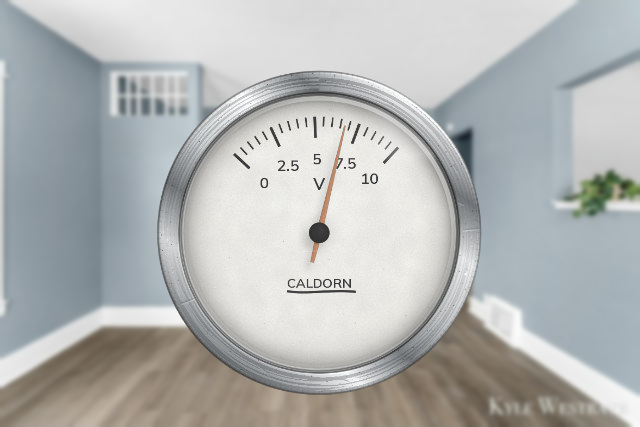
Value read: 6.75,V
